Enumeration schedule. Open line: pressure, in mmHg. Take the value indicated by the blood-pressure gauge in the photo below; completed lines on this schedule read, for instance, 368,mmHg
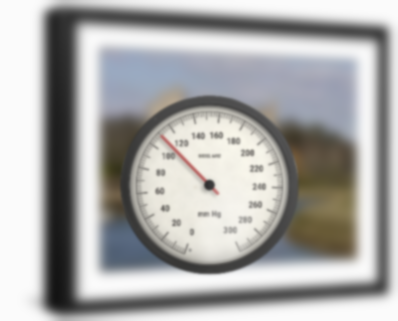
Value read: 110,mmHg
